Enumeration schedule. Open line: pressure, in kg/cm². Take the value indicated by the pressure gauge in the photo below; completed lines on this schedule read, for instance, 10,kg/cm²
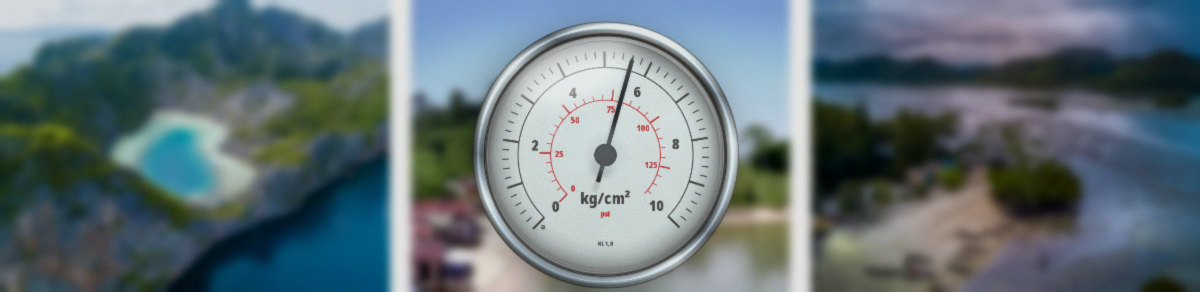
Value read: 5.6,kg/cm²
